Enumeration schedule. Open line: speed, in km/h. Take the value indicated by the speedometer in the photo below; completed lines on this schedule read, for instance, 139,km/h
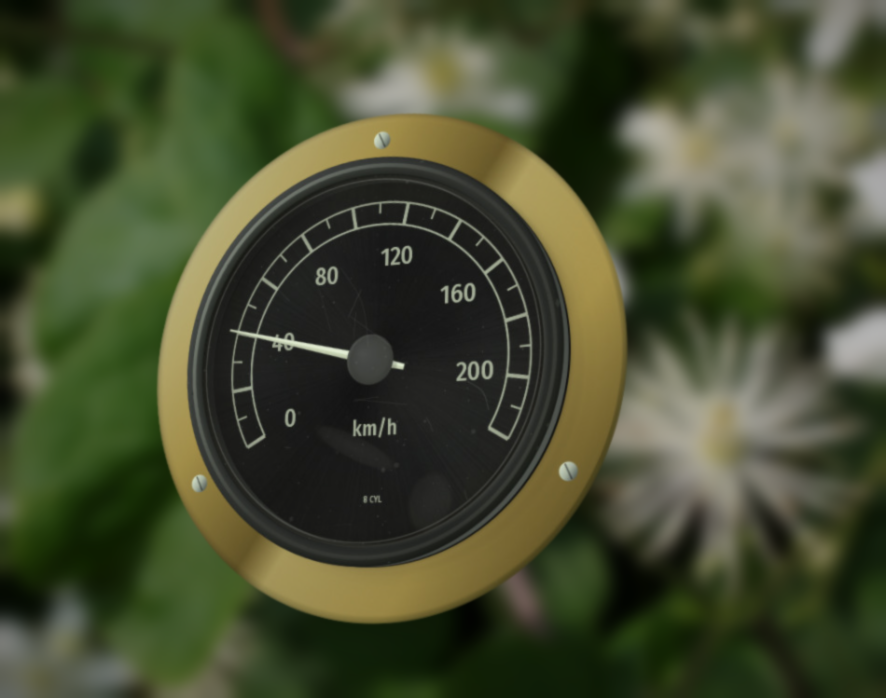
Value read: 40,km/h
